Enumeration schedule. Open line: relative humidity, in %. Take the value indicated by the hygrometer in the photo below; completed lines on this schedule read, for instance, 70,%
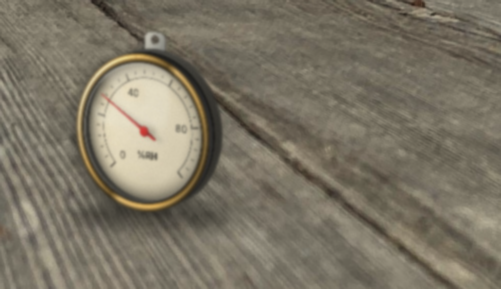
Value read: 28,%
